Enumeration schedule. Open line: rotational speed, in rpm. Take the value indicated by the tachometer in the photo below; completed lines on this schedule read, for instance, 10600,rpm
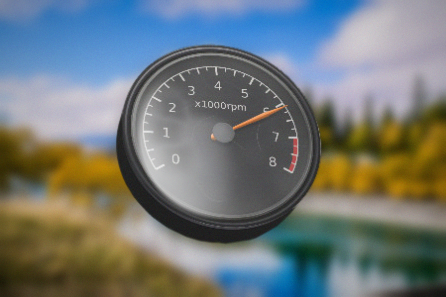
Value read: 6125,rpm
